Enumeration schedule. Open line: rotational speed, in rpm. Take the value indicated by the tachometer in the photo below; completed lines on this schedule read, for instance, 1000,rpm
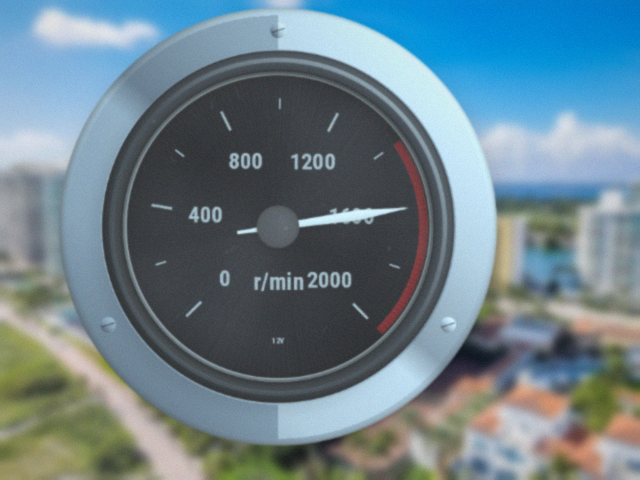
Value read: 1600,rpm
